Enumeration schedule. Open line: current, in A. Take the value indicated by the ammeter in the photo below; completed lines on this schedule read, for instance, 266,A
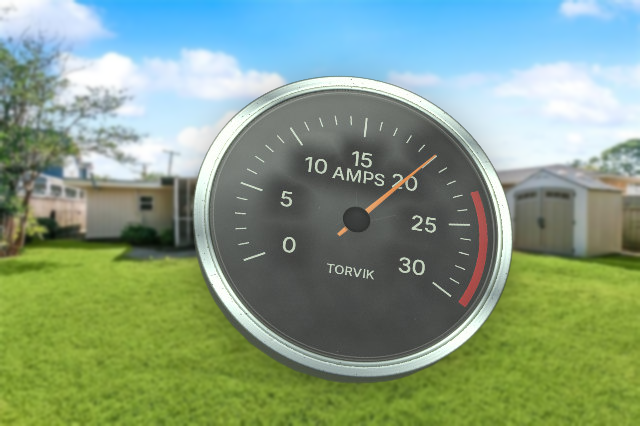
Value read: 20,A
